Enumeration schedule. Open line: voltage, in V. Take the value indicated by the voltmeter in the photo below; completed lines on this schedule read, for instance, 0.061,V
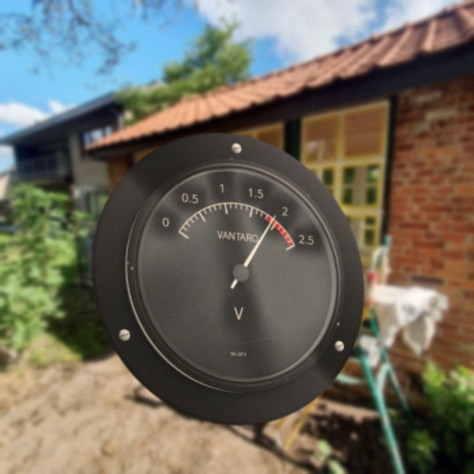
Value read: 1.9,V
